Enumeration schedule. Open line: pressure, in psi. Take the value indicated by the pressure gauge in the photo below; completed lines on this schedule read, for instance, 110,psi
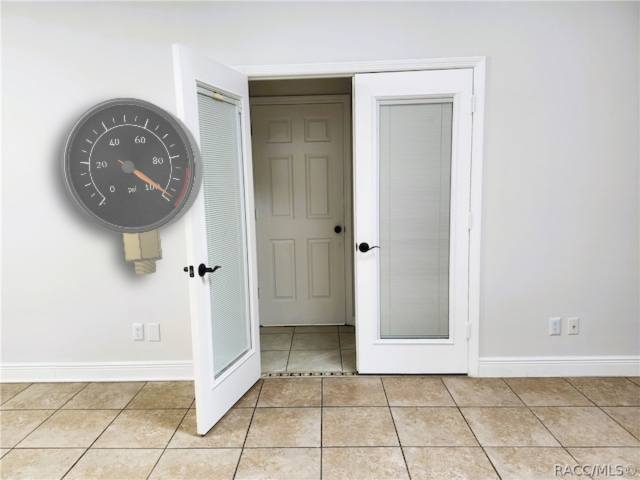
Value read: 97.5,psi
